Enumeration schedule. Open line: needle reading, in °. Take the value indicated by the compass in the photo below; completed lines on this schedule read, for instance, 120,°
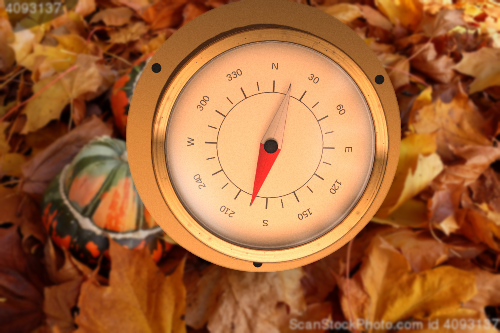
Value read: 195,°
